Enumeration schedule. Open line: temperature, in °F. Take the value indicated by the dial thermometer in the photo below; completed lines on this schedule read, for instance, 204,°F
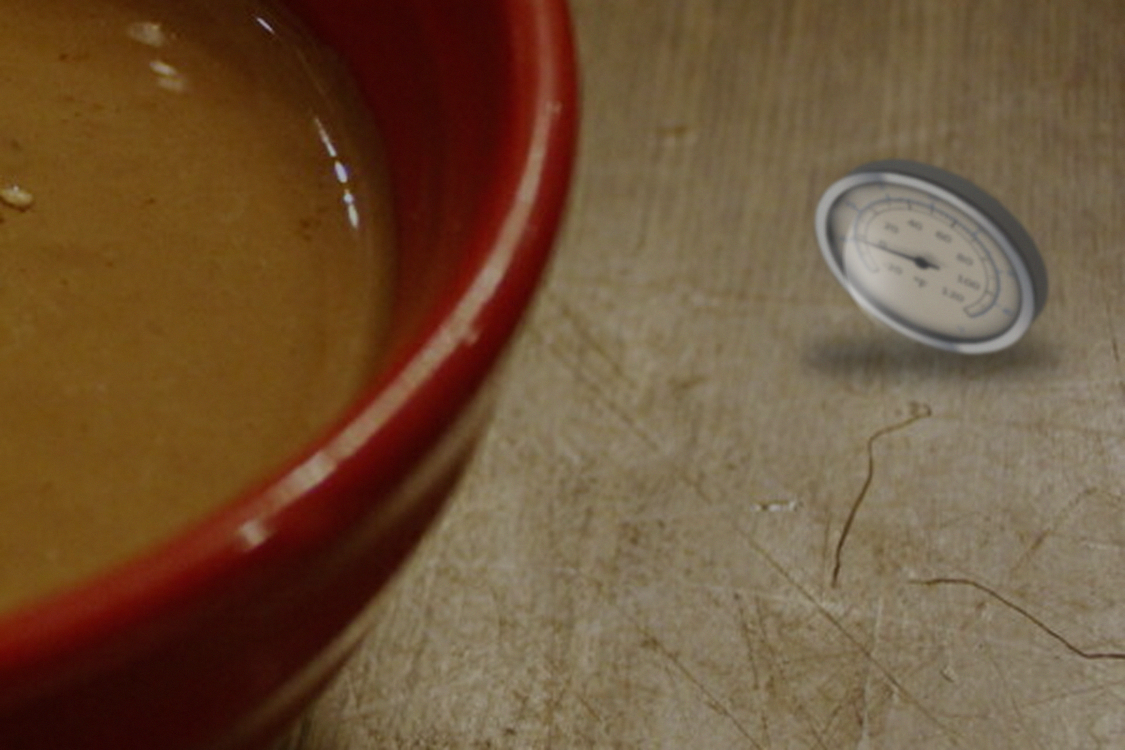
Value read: 0,°F
